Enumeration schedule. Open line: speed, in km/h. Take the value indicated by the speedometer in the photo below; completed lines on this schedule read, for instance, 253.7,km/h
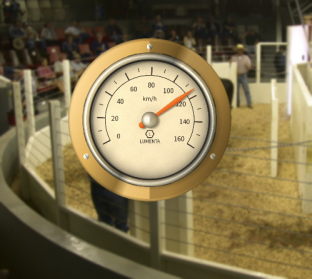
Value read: 115,km/h
